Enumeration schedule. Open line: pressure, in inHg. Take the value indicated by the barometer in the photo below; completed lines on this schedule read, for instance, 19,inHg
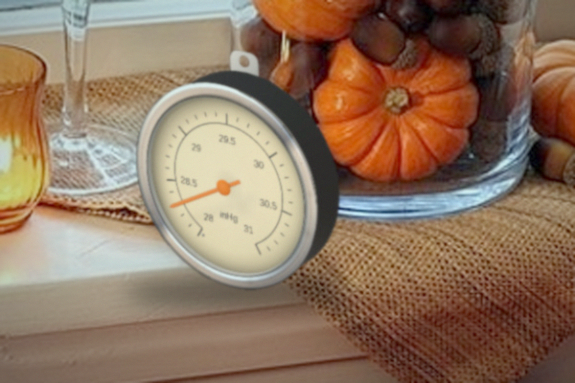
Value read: 28.3,inHg
